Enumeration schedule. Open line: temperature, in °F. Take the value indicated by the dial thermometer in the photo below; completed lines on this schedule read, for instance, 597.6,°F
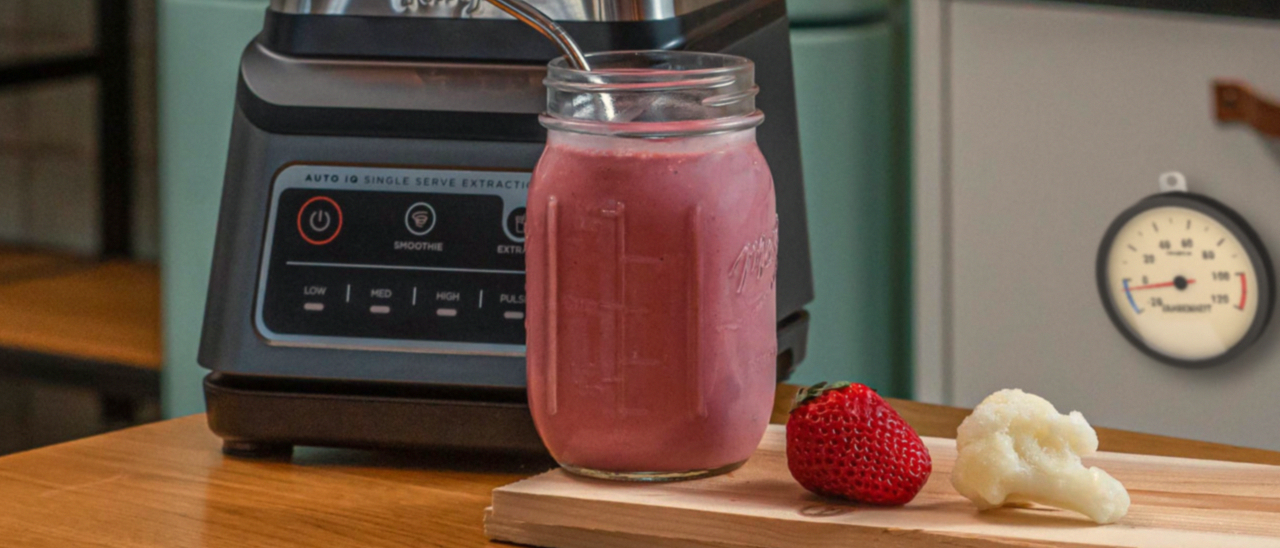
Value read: -5,°F
